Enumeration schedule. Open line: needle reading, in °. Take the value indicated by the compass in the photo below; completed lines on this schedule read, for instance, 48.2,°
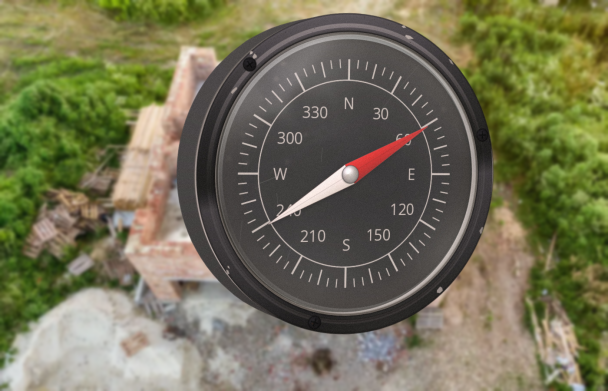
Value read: 60,°
